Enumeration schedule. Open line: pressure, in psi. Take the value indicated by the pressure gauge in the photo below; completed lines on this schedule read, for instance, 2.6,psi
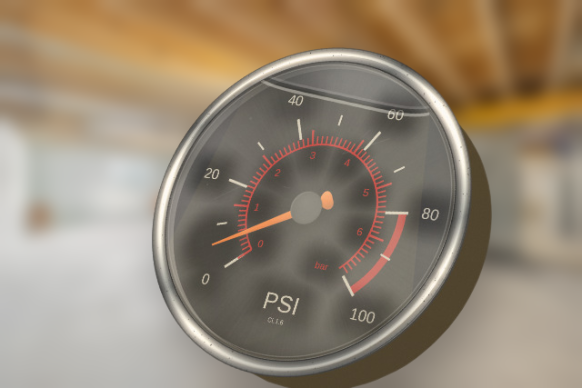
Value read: 5,psi
